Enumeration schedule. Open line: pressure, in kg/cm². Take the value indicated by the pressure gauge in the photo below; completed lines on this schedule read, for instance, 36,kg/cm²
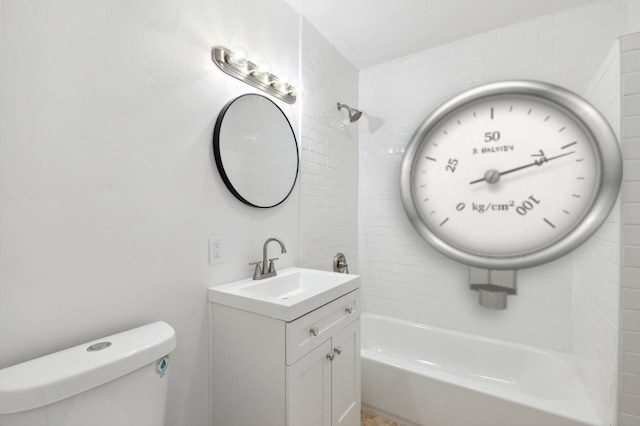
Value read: 77.5,kg/cm²
